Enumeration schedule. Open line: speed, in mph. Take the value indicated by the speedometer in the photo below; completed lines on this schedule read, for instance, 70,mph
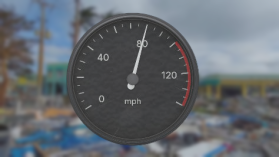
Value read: 80,mph
